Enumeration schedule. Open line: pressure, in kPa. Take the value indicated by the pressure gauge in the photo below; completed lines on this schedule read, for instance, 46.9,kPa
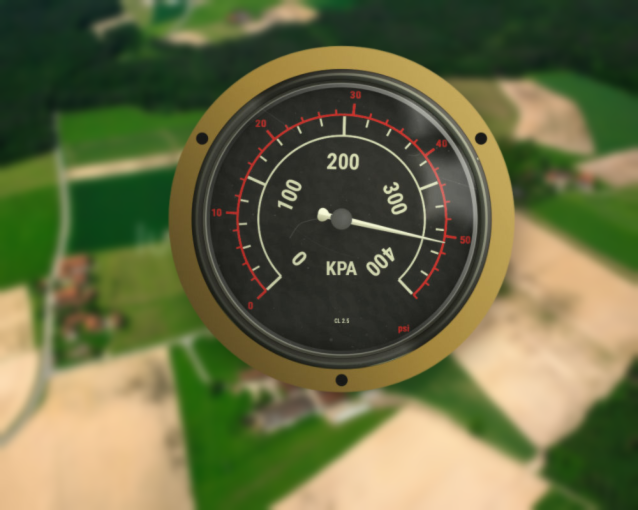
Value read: 350,kPa
